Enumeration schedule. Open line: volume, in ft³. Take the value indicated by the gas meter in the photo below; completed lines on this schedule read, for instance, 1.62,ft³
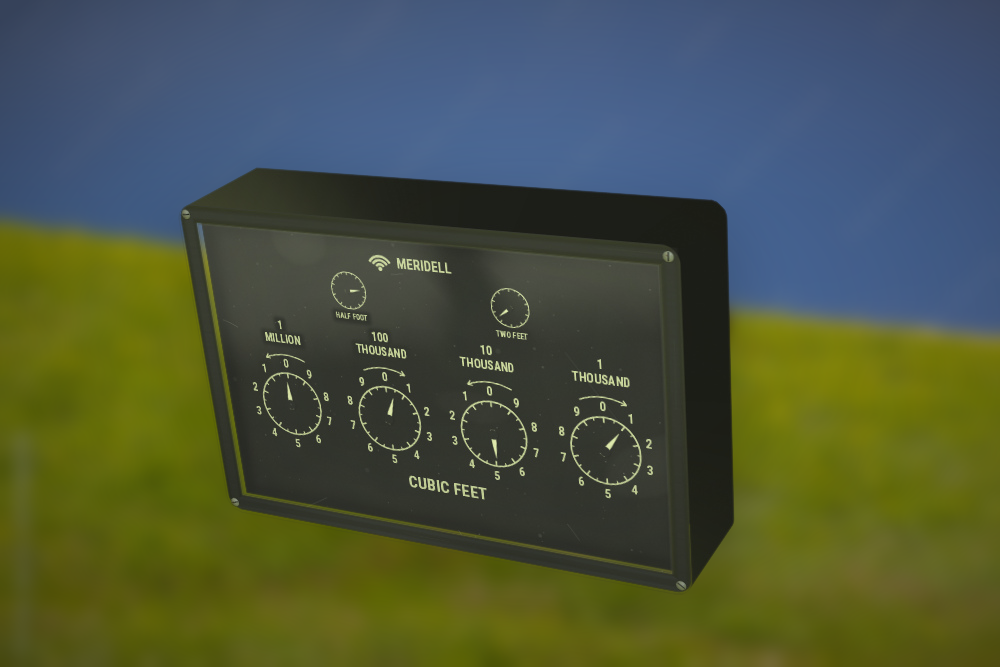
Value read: 5100,ft³
